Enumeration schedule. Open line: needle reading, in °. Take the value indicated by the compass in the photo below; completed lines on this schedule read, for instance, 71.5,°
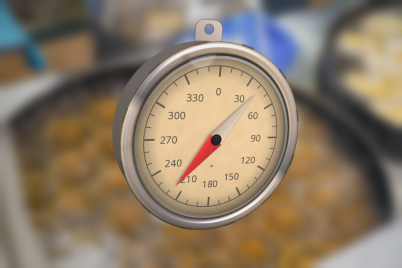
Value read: 220,°
